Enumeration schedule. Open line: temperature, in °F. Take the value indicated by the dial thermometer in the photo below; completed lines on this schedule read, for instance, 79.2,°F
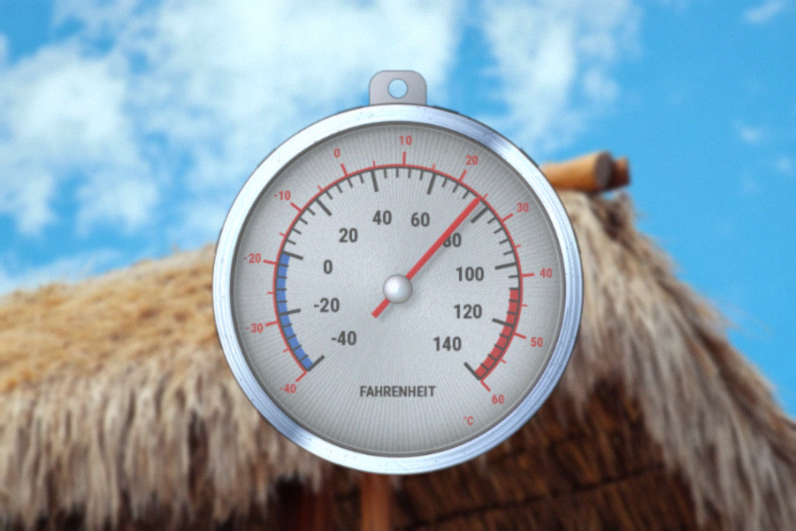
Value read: 76,°F
